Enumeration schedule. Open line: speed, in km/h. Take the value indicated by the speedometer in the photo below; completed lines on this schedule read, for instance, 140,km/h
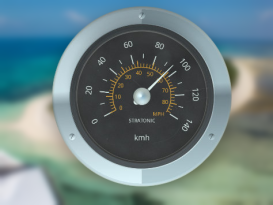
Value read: 95,km/h
